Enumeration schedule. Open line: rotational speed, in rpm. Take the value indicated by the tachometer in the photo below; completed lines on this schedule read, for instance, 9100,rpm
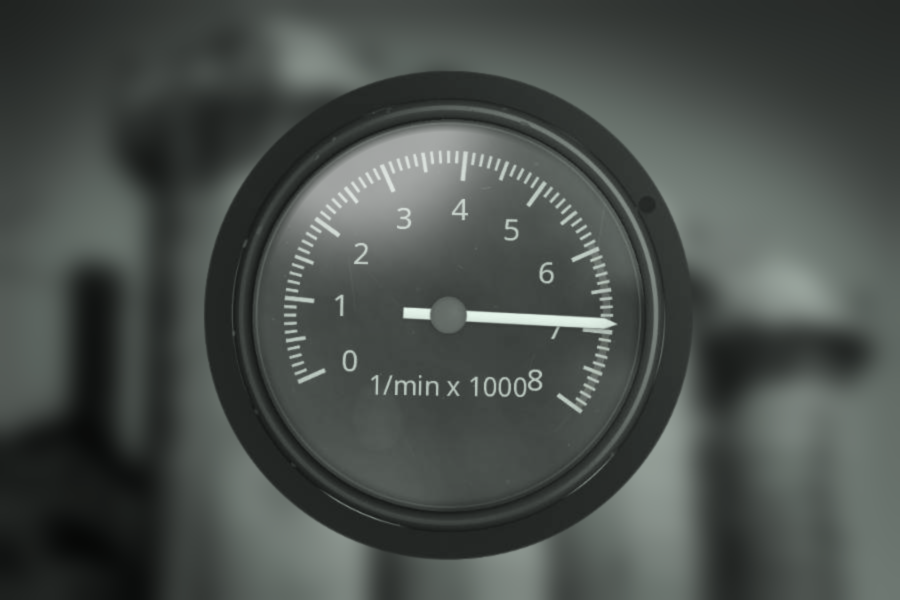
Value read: 6900,rpm
